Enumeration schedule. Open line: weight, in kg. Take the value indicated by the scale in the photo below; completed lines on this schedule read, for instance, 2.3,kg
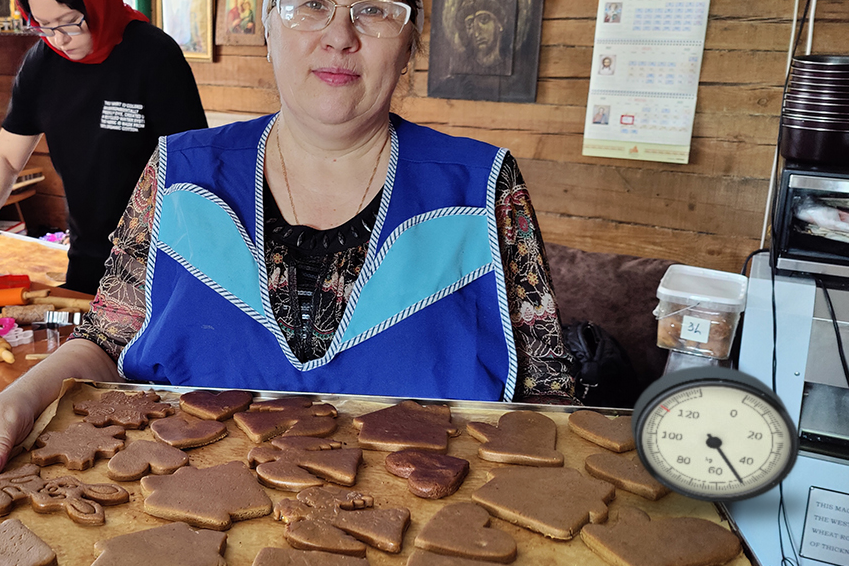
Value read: 50,kg
